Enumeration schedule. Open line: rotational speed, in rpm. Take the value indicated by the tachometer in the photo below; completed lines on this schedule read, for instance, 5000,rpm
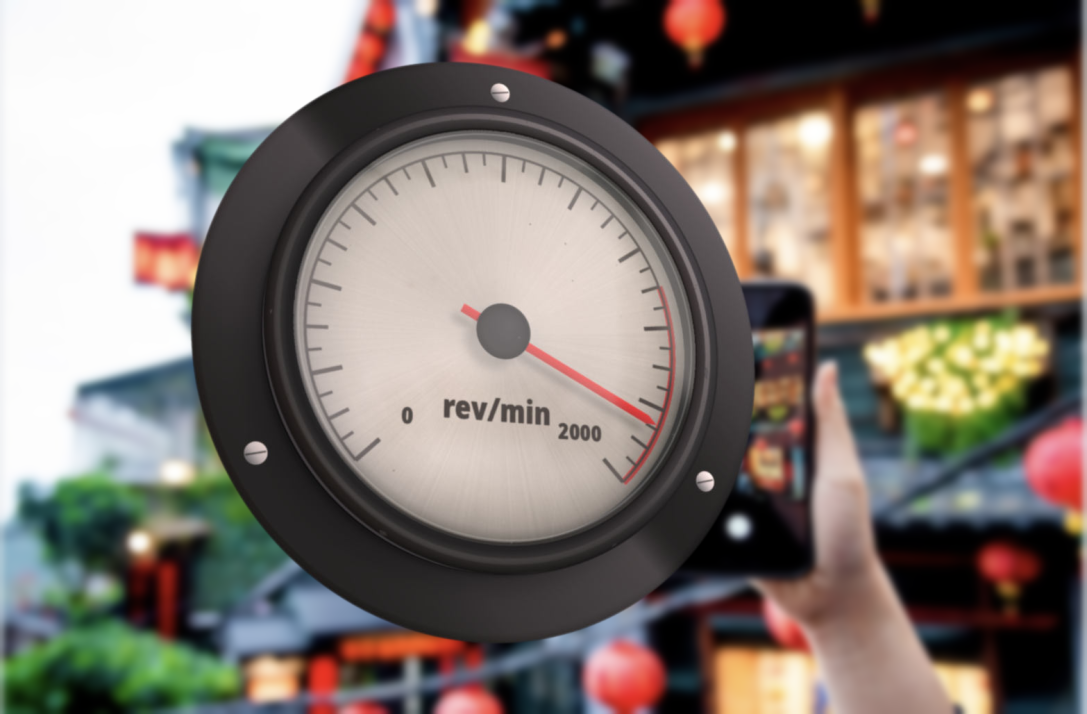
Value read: 1850,rpm
